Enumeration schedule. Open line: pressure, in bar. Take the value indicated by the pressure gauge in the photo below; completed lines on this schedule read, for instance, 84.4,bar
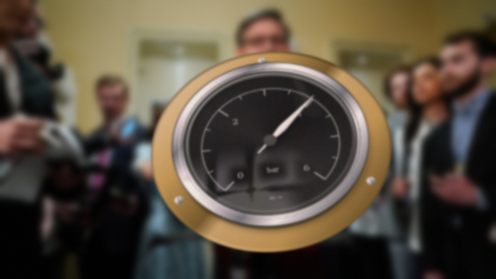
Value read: 4,bar
